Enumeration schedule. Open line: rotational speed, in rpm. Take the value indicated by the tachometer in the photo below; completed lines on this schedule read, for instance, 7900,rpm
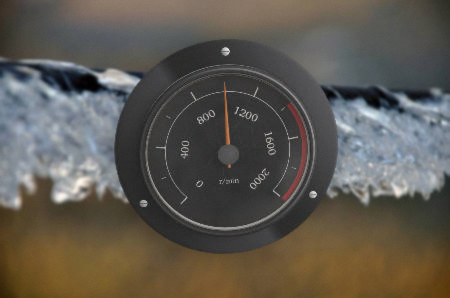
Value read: 1000,rpm
